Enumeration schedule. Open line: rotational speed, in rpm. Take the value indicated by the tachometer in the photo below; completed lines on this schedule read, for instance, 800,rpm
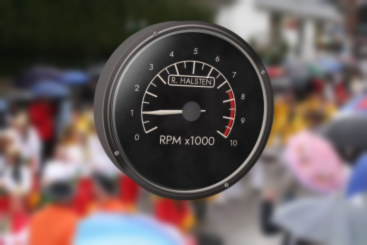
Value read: 1000,rpm
